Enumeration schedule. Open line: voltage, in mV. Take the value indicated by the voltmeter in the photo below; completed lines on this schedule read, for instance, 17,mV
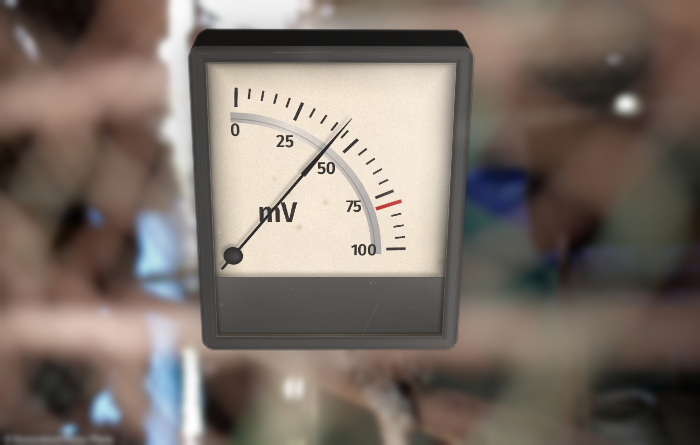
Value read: 42.5,mV
